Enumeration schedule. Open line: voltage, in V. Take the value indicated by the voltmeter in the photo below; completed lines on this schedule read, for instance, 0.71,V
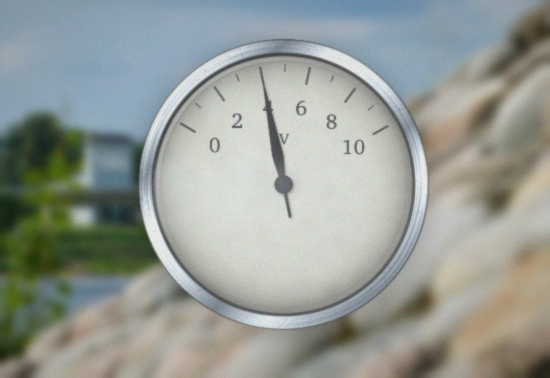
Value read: 4,V
